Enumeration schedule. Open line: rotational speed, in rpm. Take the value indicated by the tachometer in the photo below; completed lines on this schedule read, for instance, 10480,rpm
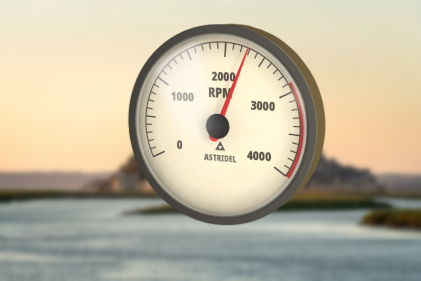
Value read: 2300,rpm
